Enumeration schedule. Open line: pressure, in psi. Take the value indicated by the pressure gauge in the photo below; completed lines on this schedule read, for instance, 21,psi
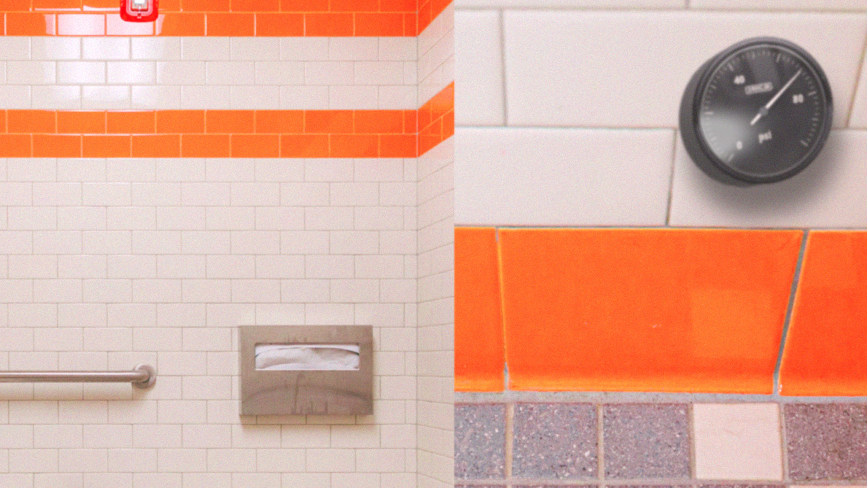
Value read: 70,psi
